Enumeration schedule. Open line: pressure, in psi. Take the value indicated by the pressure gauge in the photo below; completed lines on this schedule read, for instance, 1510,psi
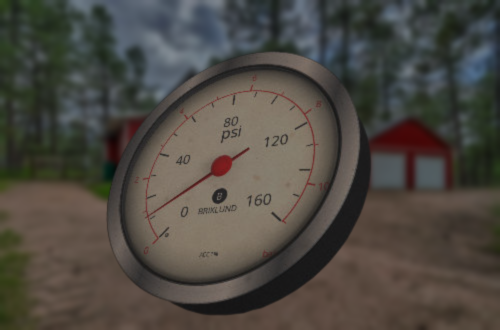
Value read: 10,psi
